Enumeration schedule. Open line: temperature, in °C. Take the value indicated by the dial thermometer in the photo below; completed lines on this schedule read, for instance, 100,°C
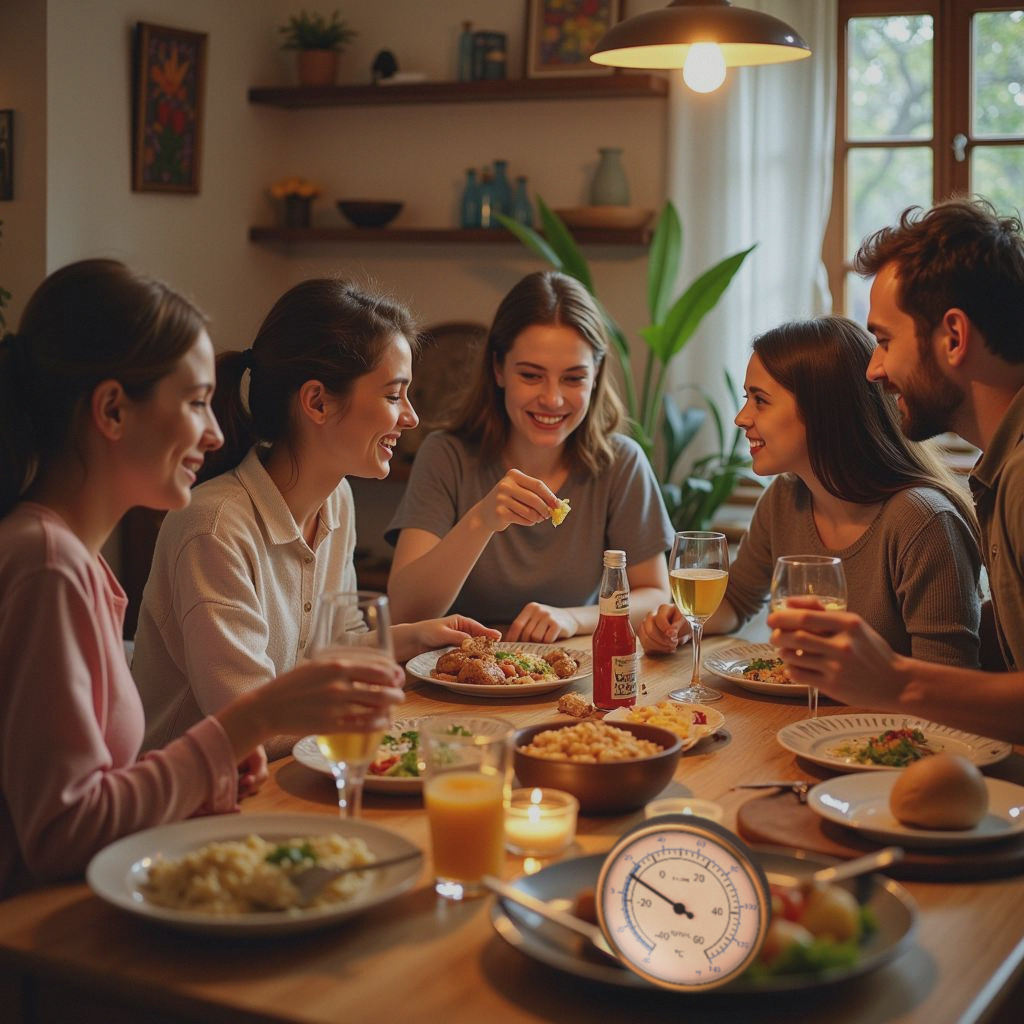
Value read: -10,°C
